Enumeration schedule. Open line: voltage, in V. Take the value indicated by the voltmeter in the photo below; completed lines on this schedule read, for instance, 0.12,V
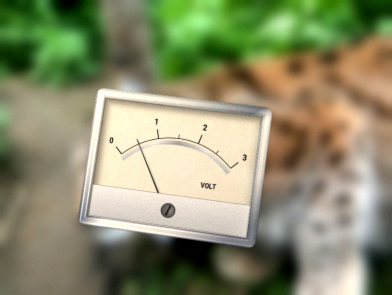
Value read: 0.5,V
